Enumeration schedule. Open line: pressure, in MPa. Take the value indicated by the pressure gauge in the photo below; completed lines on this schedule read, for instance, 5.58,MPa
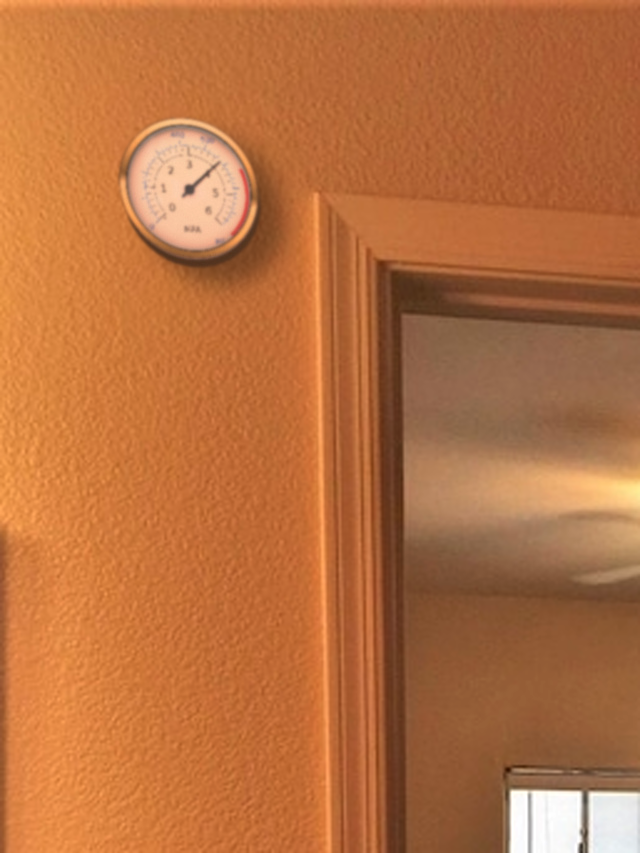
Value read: 4,MPa
